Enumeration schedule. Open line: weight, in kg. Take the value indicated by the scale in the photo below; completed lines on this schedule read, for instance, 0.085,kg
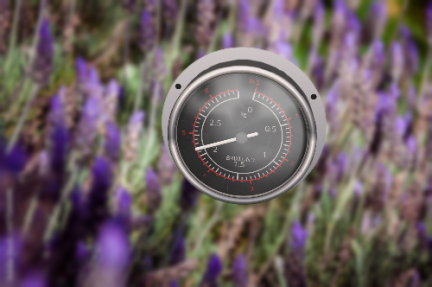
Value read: 2.1,kg
